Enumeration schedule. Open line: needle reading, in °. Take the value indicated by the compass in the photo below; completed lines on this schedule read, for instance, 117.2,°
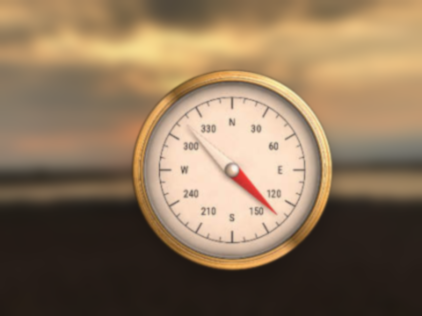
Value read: 135,°
